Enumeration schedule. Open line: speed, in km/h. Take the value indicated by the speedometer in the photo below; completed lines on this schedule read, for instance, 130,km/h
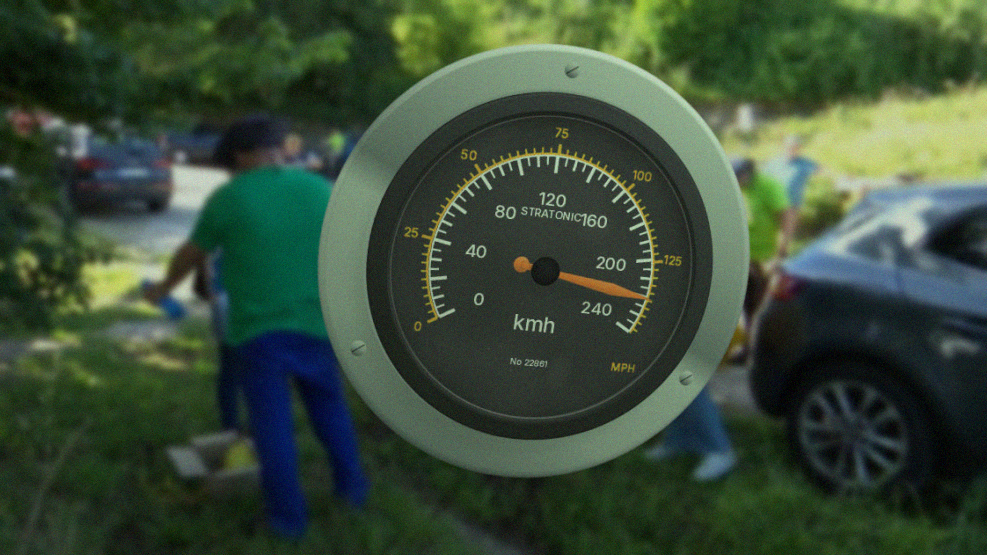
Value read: 220,km/h
